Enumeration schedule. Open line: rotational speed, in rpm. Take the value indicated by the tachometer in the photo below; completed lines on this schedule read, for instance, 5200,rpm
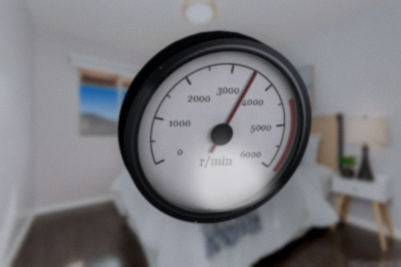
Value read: 3500,rpm
